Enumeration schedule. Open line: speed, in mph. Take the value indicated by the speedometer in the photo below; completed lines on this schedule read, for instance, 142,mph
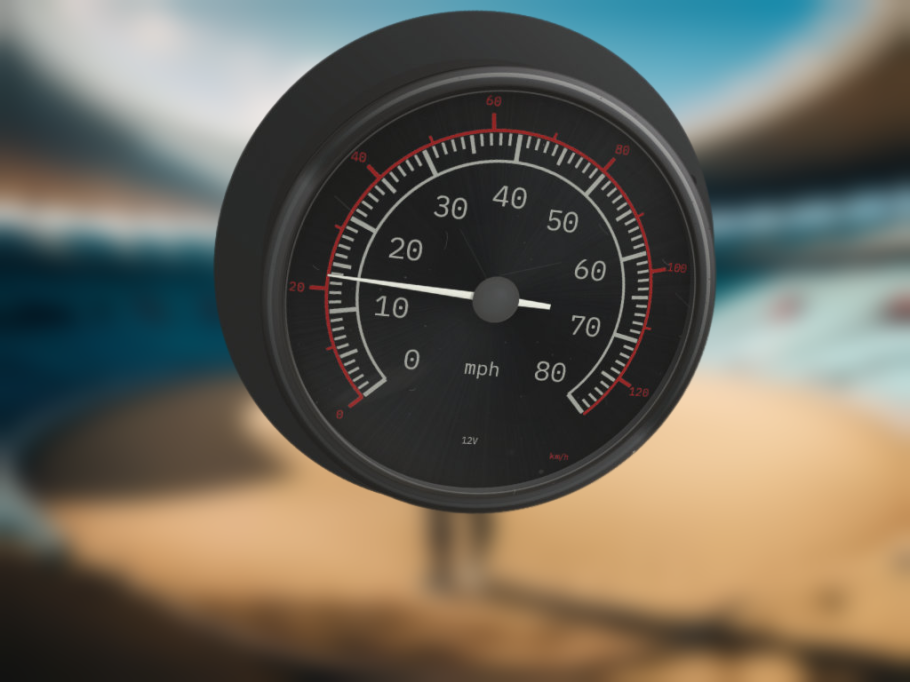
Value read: 14,mph
